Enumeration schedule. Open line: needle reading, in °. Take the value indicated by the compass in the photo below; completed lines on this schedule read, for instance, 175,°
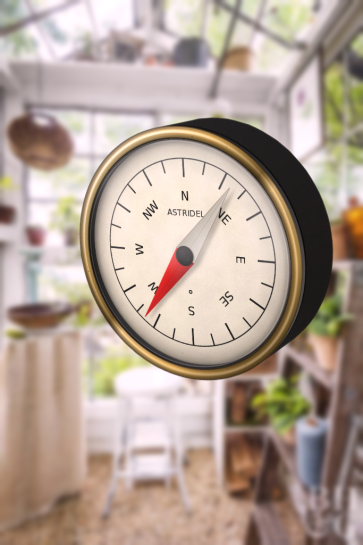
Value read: 217.5,°
